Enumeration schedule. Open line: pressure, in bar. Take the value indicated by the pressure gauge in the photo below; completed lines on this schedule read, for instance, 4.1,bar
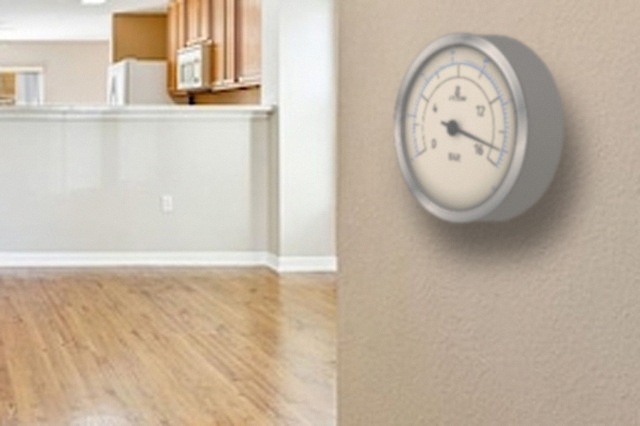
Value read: 15,bar
